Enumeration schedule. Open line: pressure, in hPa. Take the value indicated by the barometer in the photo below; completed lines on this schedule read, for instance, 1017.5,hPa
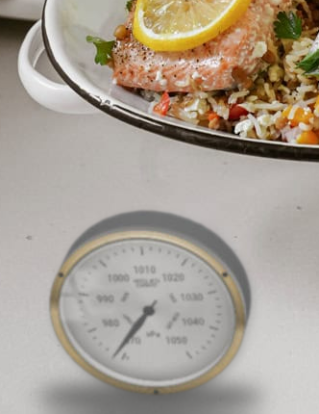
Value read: 972,hPa
